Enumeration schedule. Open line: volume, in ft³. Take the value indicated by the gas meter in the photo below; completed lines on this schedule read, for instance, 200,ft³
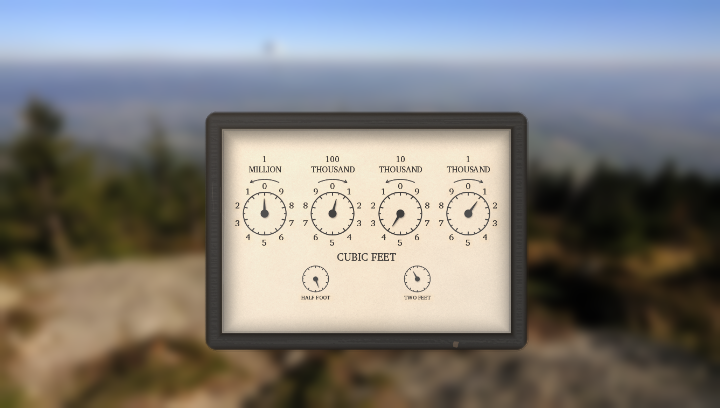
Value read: 4100,ft³
